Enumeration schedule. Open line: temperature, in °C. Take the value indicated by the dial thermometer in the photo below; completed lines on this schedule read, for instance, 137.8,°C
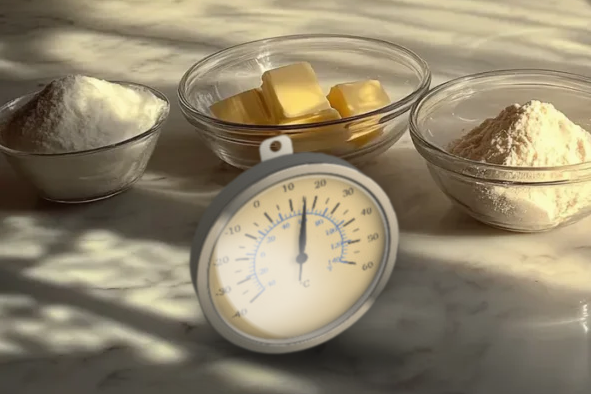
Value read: 15,°C
